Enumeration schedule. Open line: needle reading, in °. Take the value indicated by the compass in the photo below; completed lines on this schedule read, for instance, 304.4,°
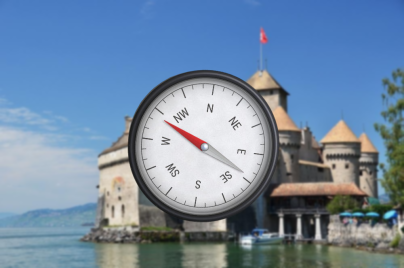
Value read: 295,°
